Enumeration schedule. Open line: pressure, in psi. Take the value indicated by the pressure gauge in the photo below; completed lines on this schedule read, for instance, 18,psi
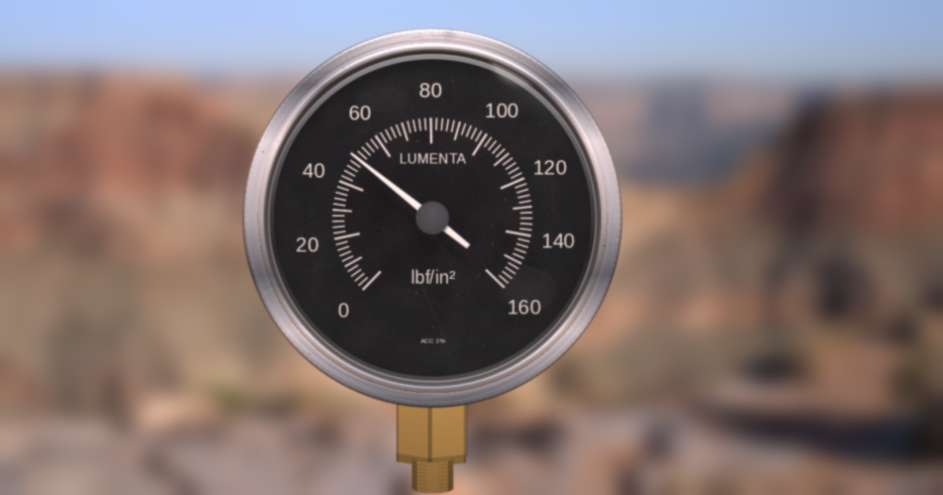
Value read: 50,psi
